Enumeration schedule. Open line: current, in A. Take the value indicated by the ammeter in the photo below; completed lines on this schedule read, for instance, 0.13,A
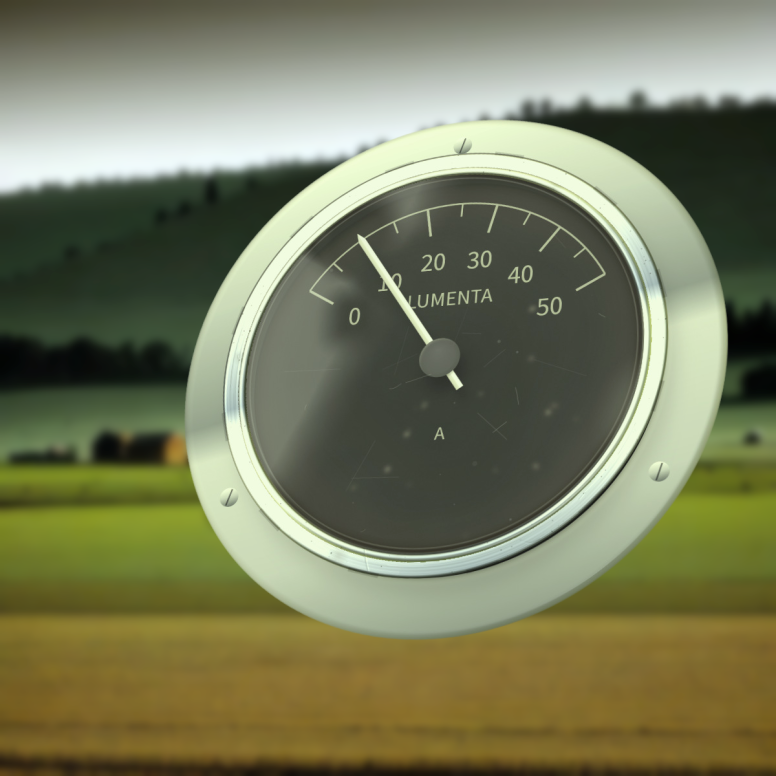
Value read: 10,A
